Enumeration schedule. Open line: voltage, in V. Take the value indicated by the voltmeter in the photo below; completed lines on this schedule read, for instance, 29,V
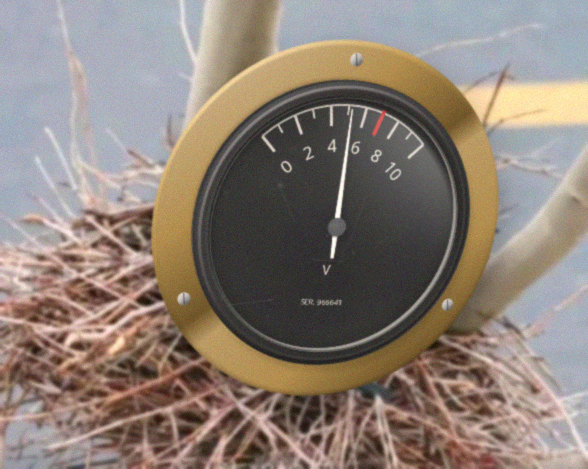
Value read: 5,V
